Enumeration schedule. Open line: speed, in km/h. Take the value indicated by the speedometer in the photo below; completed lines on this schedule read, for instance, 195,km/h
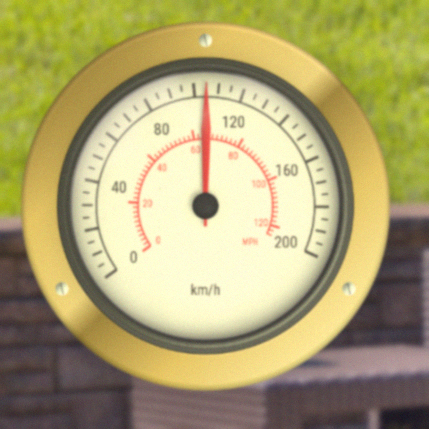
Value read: 105,km/h
